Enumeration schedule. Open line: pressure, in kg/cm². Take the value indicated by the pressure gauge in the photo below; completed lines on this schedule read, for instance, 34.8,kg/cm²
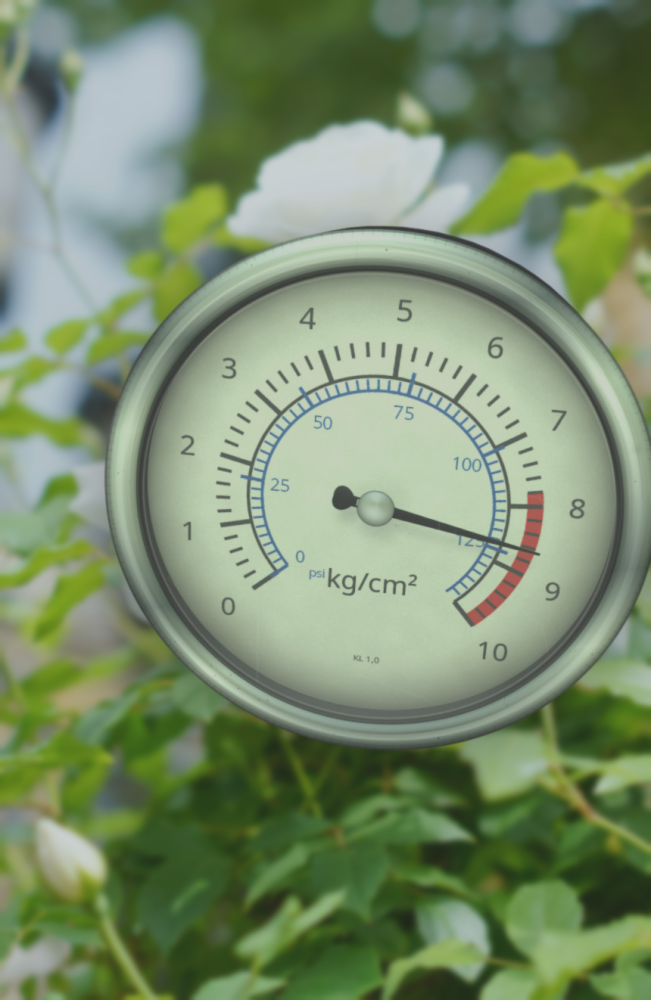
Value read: 8.6,kg/cm²
